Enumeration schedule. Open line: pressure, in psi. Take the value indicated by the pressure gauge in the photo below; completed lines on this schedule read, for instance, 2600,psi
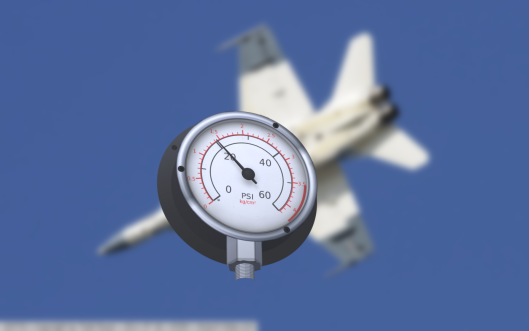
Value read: 20,psi
